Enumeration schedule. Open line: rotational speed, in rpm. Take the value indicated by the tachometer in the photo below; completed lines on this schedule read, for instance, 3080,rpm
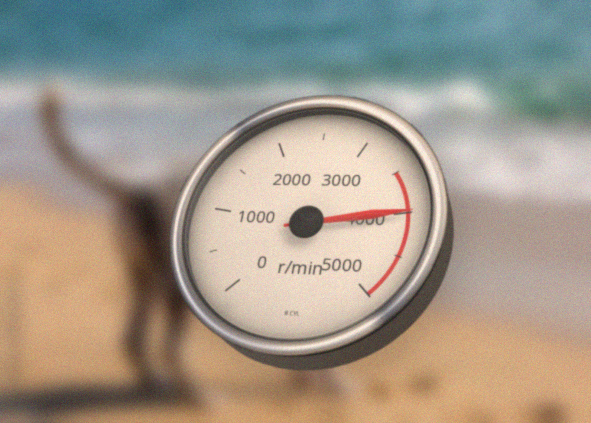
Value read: 4000,rpm
